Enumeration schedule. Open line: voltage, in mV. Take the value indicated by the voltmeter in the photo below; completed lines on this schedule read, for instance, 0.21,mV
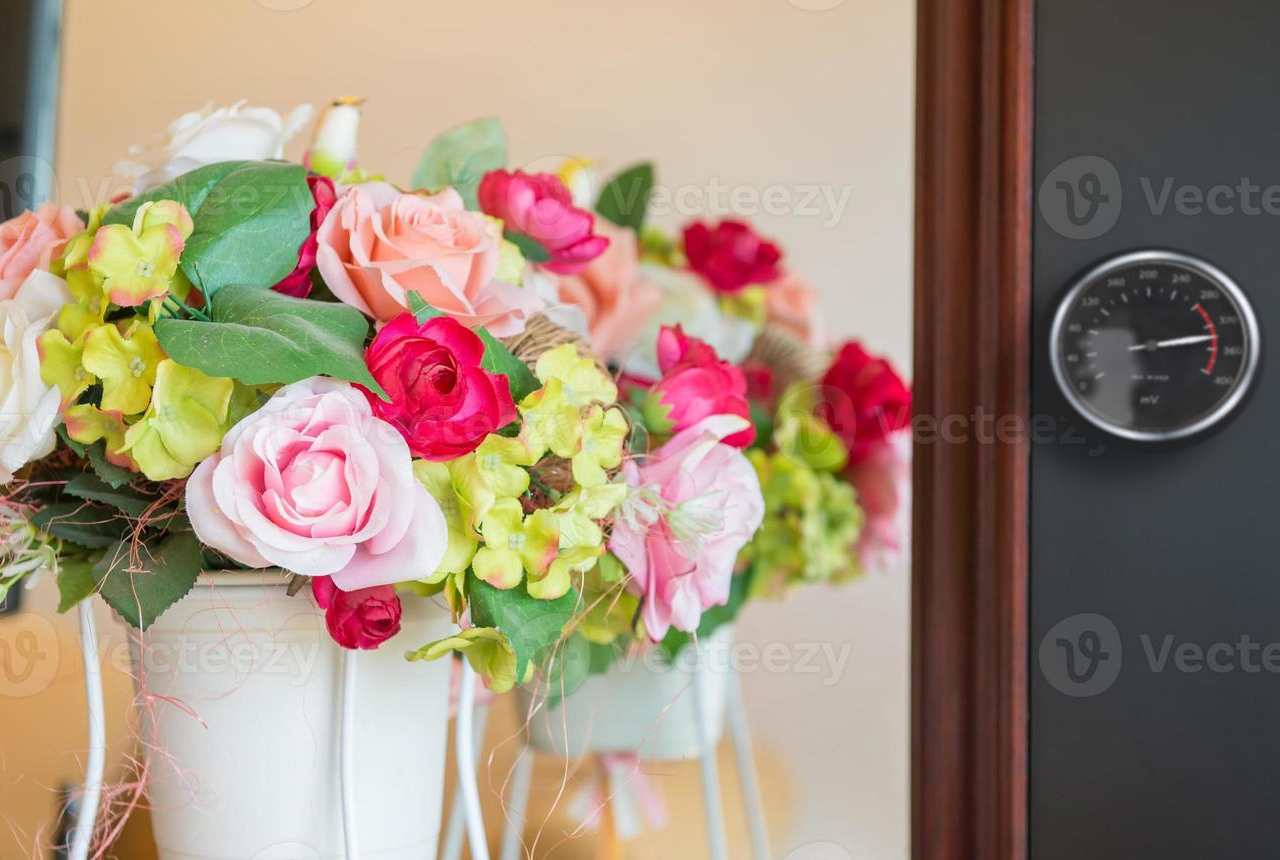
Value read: 340,mV
